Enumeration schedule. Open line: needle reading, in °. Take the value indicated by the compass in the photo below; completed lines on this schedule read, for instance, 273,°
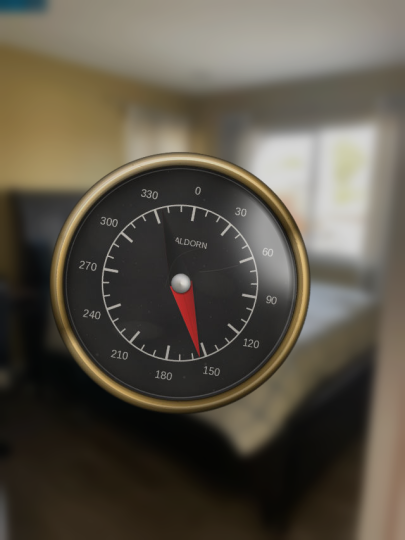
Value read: 155,°
